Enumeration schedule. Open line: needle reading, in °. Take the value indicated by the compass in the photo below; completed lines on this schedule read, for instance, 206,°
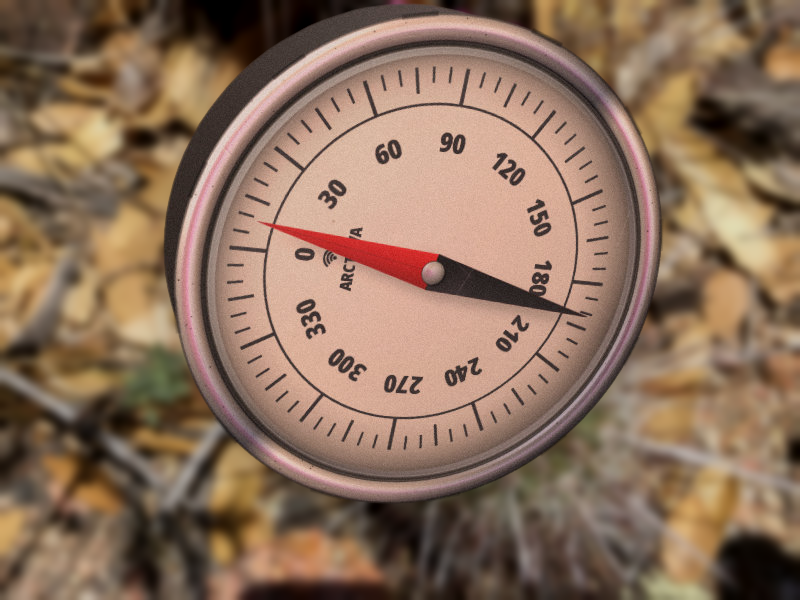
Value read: 10,°
